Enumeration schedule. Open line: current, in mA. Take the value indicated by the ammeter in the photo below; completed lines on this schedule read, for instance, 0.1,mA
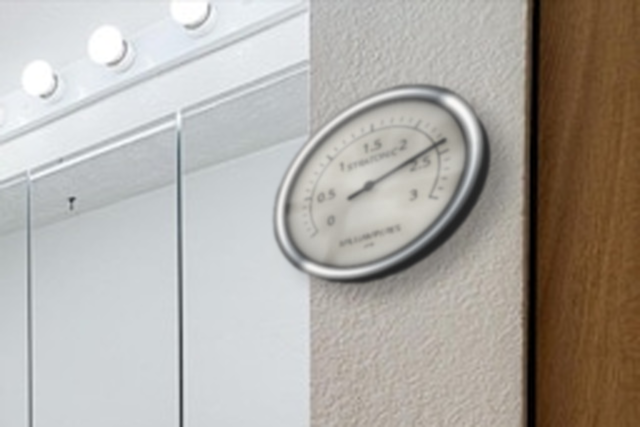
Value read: 2.4,mA
